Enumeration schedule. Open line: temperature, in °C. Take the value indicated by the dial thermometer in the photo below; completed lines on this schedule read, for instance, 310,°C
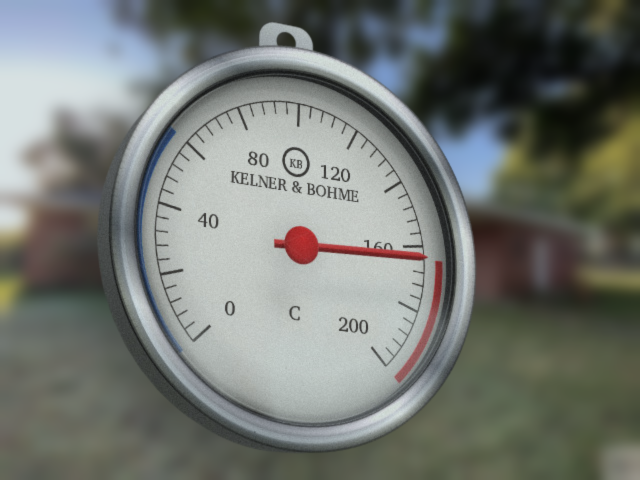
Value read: 164,°C
